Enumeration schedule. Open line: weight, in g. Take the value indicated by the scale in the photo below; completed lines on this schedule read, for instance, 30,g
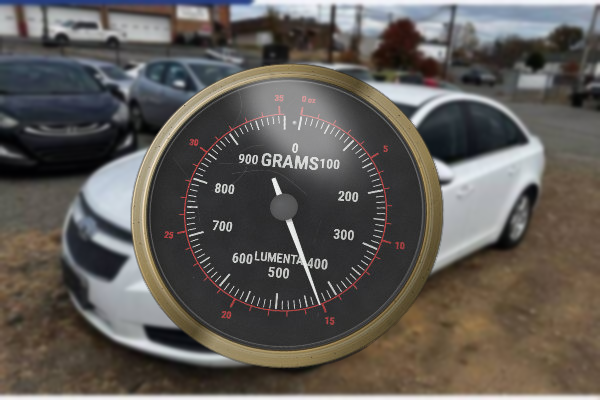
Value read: 430,g
